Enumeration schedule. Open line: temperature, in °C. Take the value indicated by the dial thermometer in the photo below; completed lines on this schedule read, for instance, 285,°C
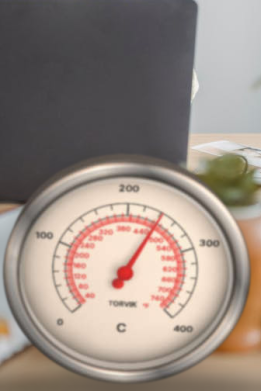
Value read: 240,°C
